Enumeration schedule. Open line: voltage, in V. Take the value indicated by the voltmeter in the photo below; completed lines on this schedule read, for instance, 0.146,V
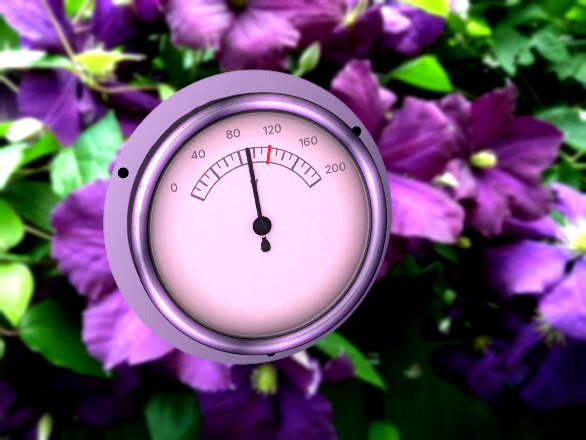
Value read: 90,V
